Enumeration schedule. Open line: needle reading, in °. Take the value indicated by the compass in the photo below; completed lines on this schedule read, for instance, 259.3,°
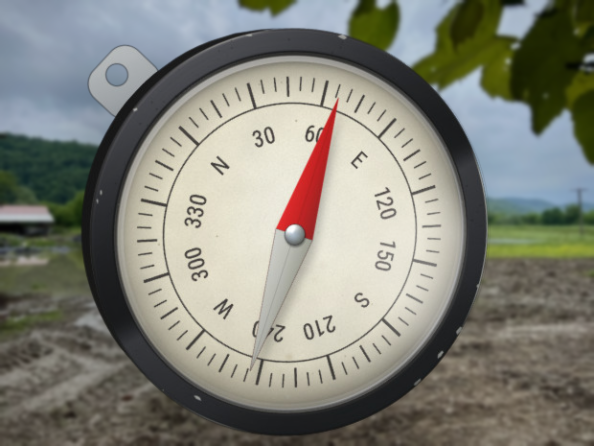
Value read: 65,°
